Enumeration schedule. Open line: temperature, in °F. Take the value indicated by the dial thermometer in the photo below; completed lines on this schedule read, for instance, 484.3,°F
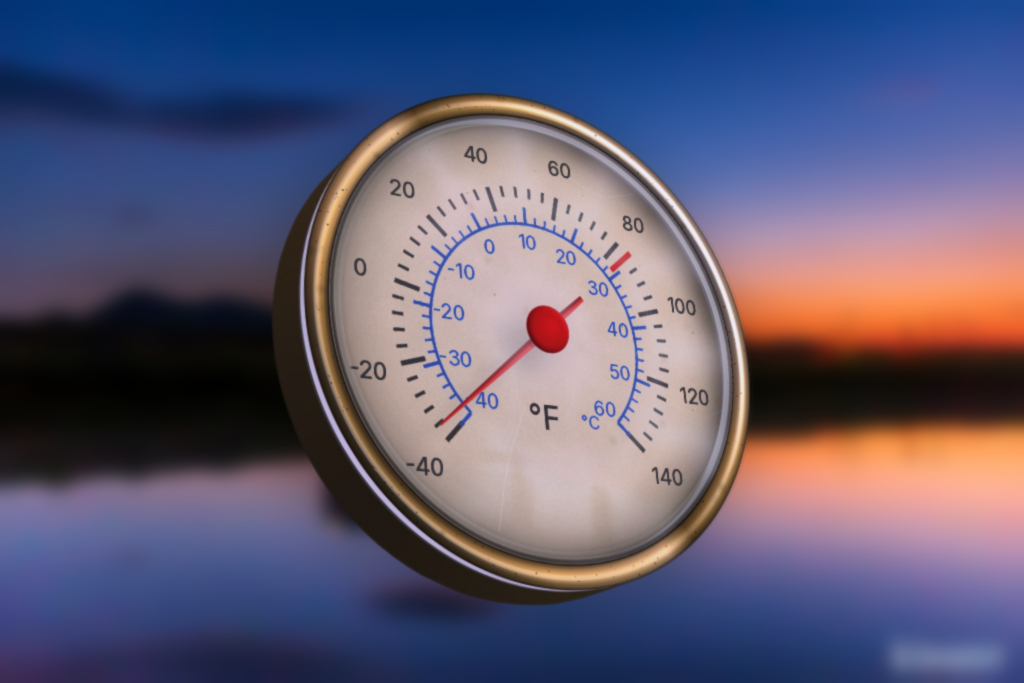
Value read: -36,°F
